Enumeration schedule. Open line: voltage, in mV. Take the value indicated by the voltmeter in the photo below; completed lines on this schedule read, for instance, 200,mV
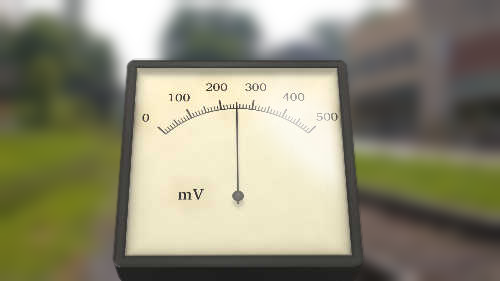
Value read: 250,mV
